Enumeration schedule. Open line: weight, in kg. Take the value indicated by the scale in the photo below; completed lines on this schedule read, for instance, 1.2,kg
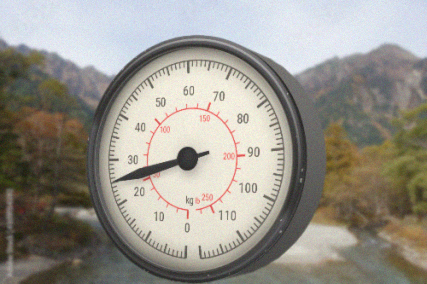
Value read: 25,kg
